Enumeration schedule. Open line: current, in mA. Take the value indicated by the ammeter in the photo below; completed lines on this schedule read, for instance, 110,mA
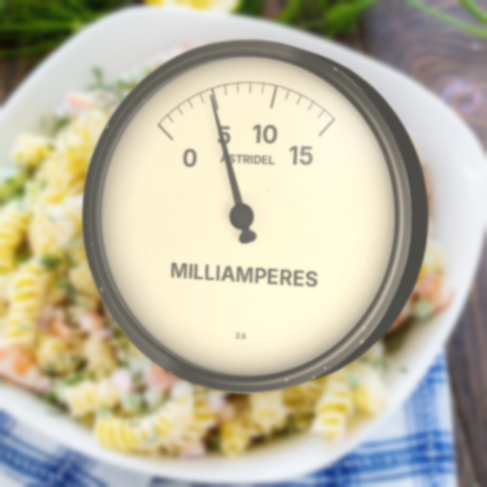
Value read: 5,mA
